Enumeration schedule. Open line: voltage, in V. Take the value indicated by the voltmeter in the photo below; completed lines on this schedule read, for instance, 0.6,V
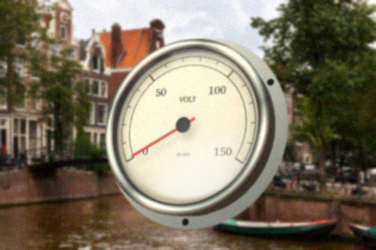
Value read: 0,V
